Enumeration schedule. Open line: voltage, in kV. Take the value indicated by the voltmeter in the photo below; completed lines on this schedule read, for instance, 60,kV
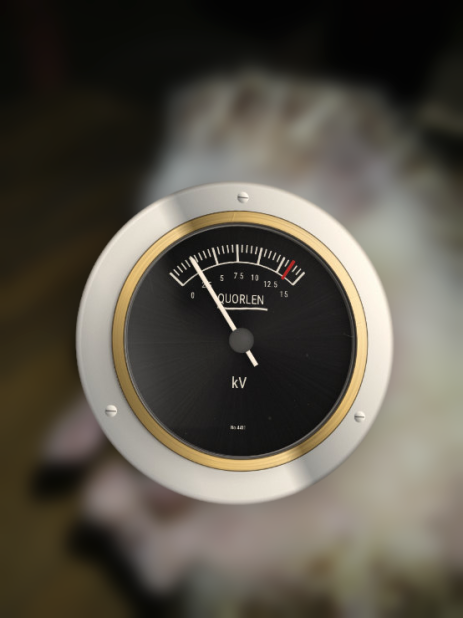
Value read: 2.5,kV
